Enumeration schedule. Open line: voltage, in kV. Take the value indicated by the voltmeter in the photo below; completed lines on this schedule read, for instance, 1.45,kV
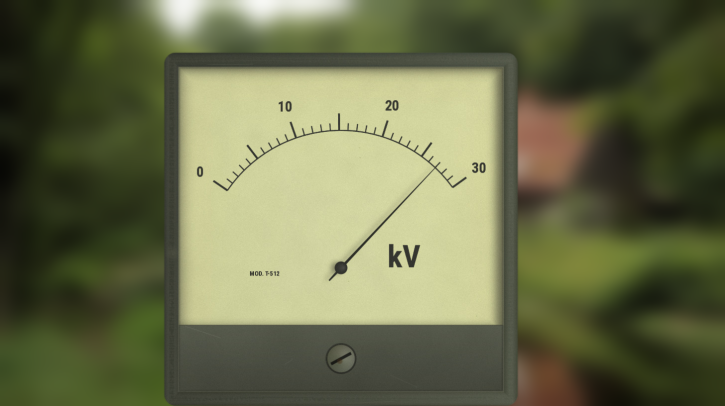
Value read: 27,kV
